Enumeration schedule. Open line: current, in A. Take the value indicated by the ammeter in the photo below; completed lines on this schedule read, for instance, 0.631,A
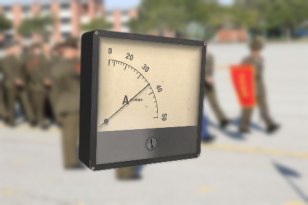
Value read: 36,A
